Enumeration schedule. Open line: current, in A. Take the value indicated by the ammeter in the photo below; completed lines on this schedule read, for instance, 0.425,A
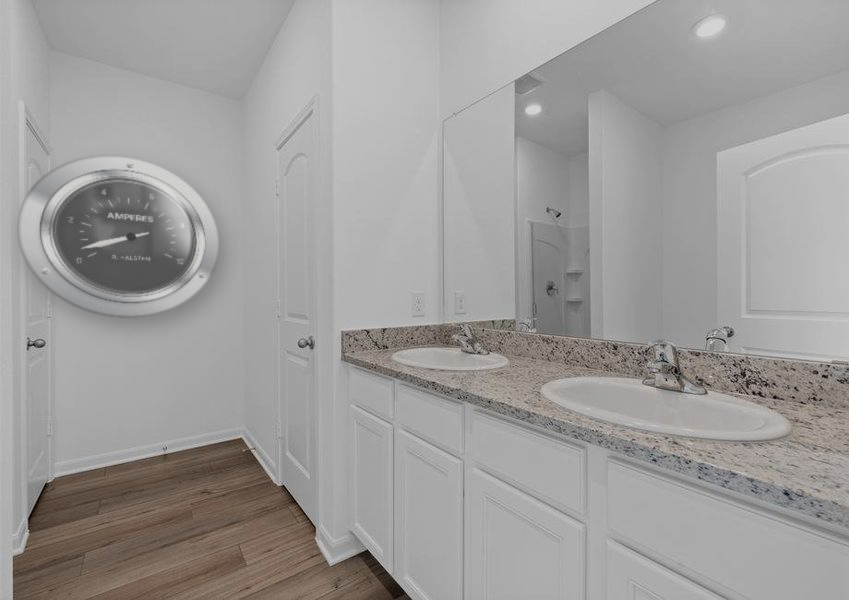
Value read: 0.5,A
